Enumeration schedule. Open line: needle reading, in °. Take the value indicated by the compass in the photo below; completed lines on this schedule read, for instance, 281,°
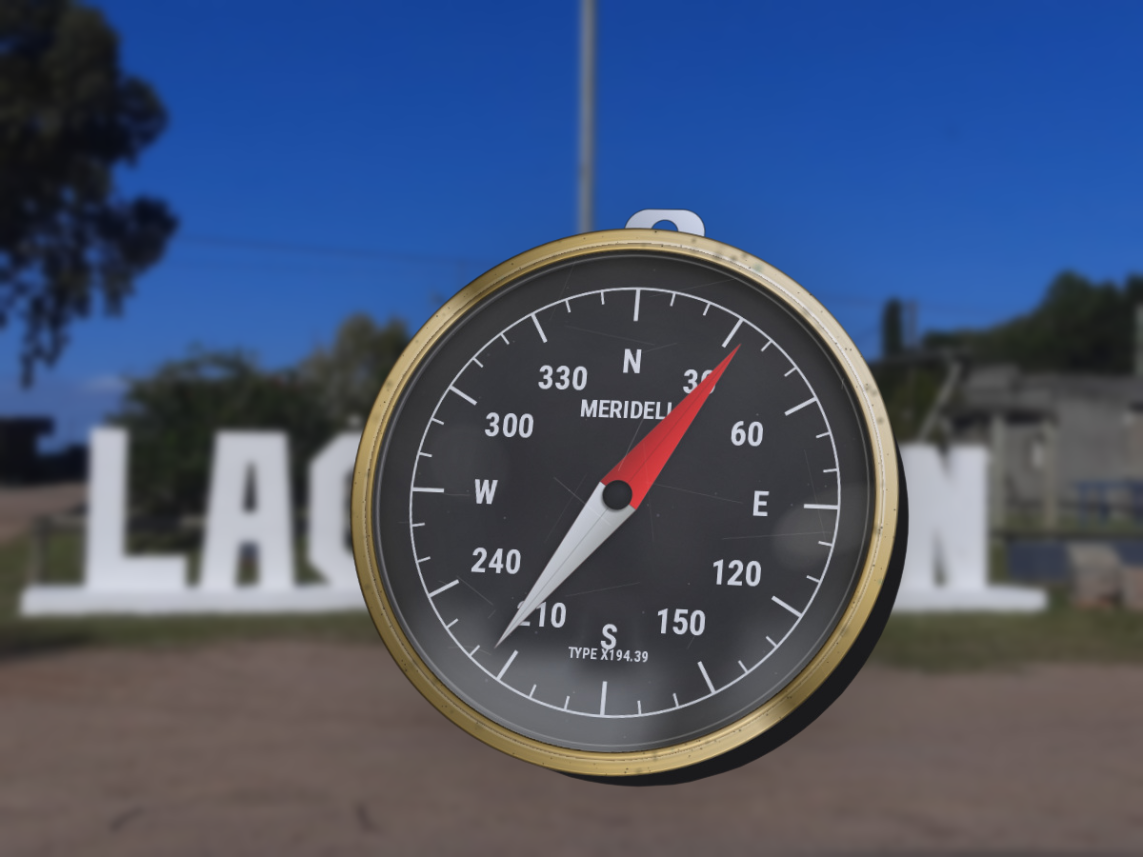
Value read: 35,°
